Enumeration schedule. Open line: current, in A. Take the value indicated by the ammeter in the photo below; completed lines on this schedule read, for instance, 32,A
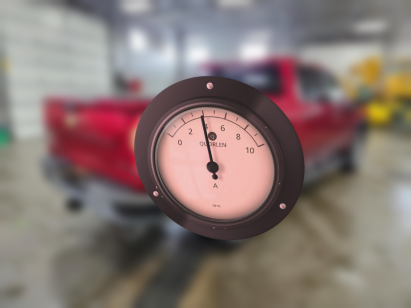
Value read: 4,A
